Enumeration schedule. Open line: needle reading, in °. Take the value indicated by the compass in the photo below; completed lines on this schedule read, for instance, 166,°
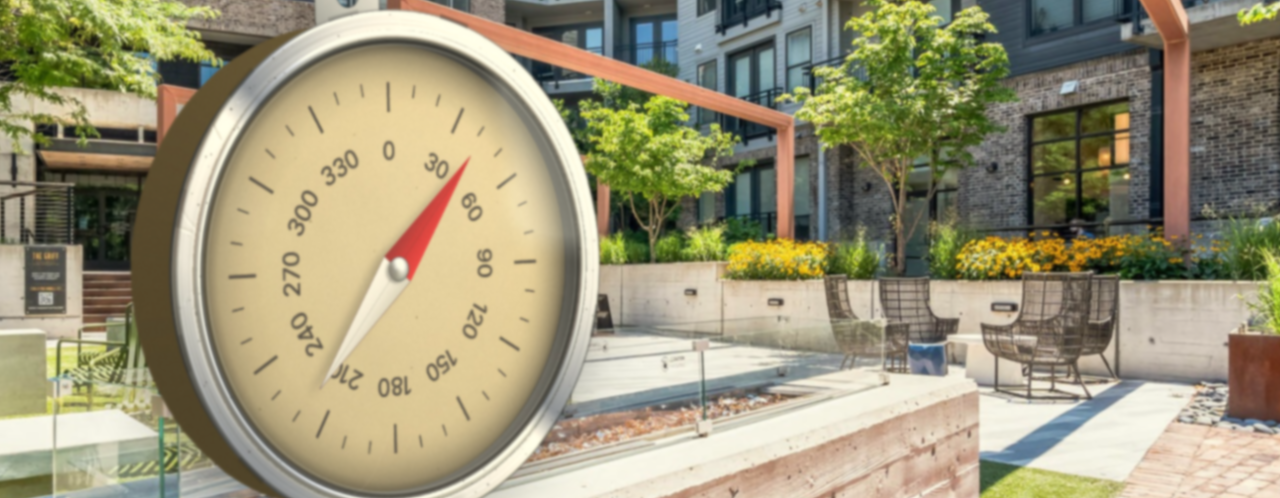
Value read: 40,°
